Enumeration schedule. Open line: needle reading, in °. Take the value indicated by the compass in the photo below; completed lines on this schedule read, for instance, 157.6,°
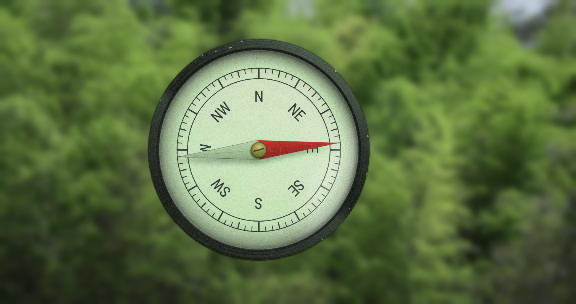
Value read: 85,°
